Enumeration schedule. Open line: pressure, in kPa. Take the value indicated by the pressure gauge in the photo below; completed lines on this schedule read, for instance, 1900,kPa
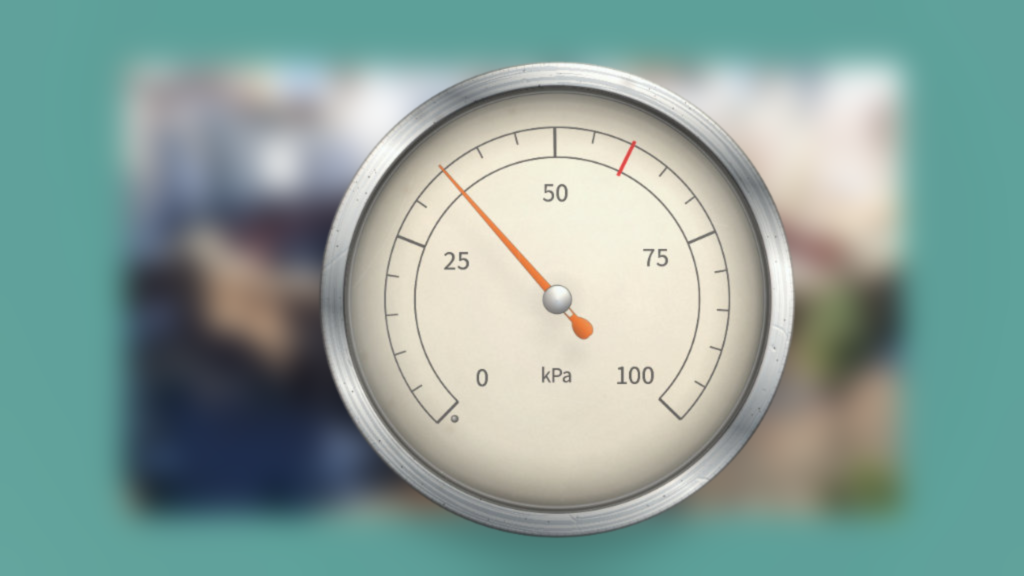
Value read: 35,kPa
